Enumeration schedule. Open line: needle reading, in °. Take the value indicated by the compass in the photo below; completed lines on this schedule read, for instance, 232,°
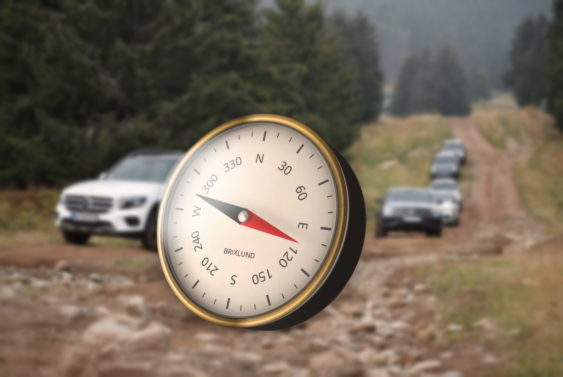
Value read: 105,°
